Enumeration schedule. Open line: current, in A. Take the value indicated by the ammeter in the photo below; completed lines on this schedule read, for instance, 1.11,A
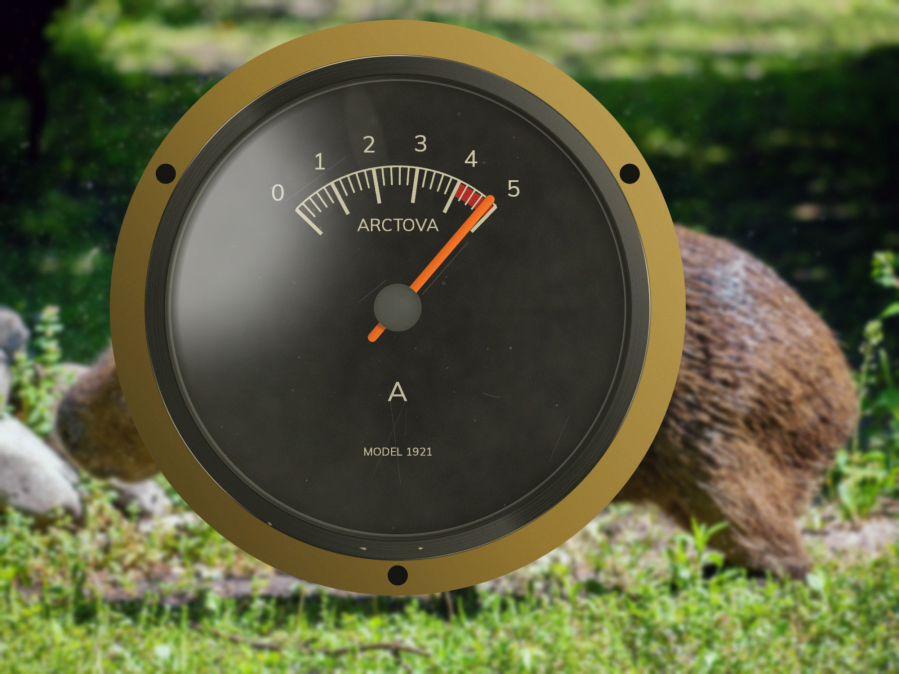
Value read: 4.8,A
